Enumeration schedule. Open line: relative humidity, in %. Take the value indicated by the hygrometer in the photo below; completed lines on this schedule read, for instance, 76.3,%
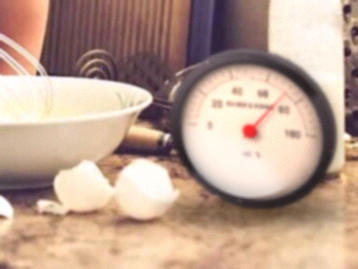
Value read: 72,%
